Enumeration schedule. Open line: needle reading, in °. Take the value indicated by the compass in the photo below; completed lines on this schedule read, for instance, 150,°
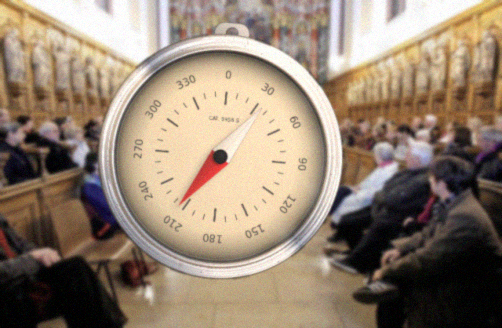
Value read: 215,°
